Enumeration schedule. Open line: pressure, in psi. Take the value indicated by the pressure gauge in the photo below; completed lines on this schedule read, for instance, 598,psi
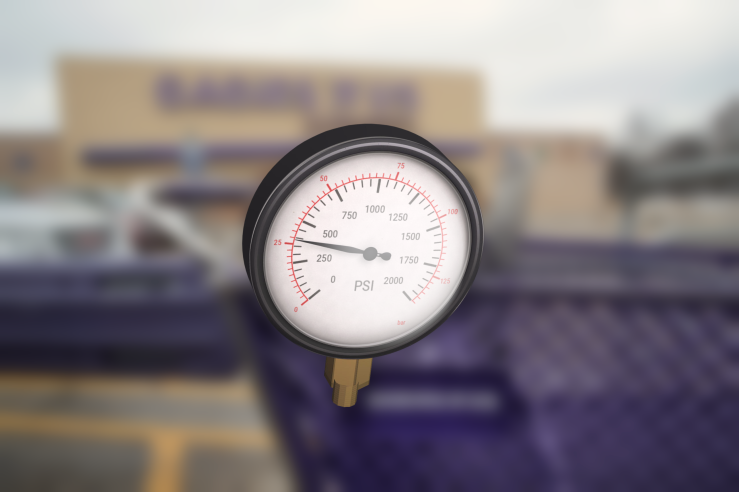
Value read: 400,psi
